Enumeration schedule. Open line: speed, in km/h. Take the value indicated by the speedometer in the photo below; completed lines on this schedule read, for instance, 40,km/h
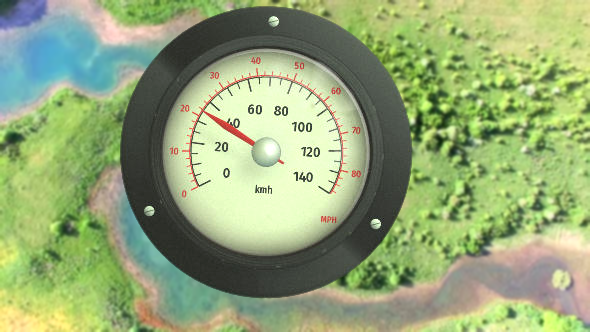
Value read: 35,km/h
